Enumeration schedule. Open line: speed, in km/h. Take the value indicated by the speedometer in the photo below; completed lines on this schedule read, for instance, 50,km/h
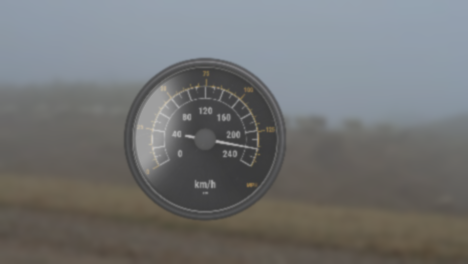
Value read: 220,km/h
